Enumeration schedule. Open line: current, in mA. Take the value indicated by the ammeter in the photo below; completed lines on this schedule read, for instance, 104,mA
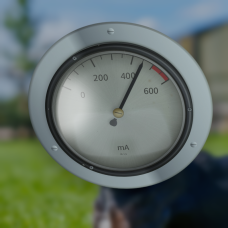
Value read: 450,mA
